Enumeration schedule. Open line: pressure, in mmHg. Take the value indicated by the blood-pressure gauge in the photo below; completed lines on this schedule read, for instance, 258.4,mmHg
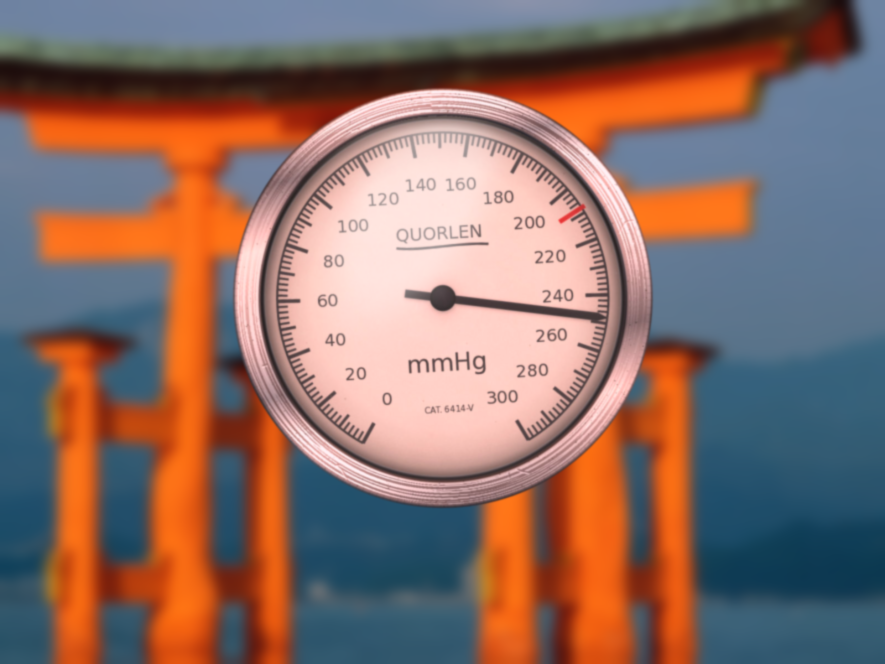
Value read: 248,mmHg
